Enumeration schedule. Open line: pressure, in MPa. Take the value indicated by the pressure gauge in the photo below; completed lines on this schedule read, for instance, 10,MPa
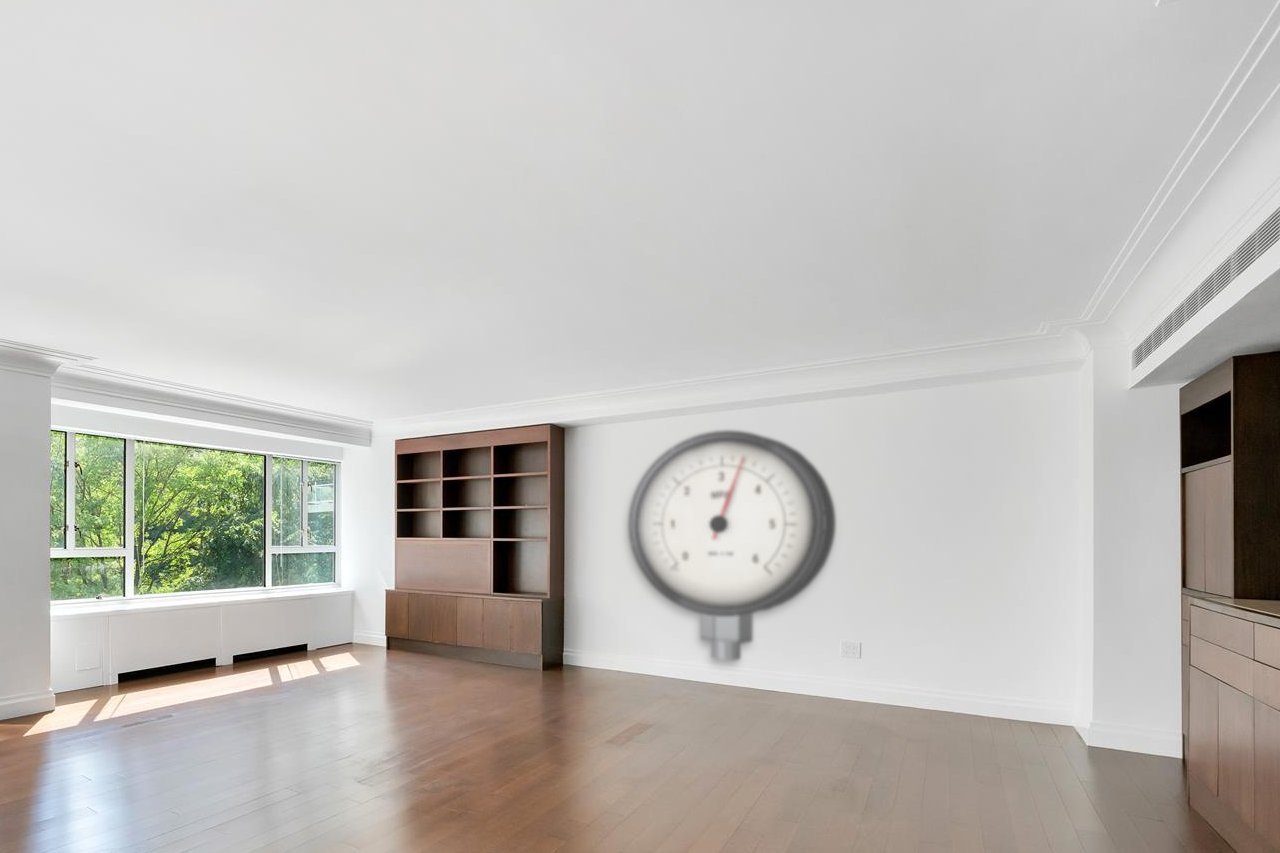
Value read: 3.4,MPa
